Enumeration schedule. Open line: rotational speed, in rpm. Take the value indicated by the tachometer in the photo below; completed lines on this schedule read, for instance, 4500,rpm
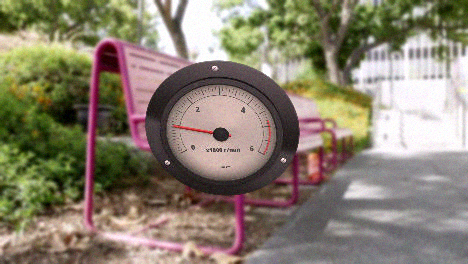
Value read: 1000,rpm
